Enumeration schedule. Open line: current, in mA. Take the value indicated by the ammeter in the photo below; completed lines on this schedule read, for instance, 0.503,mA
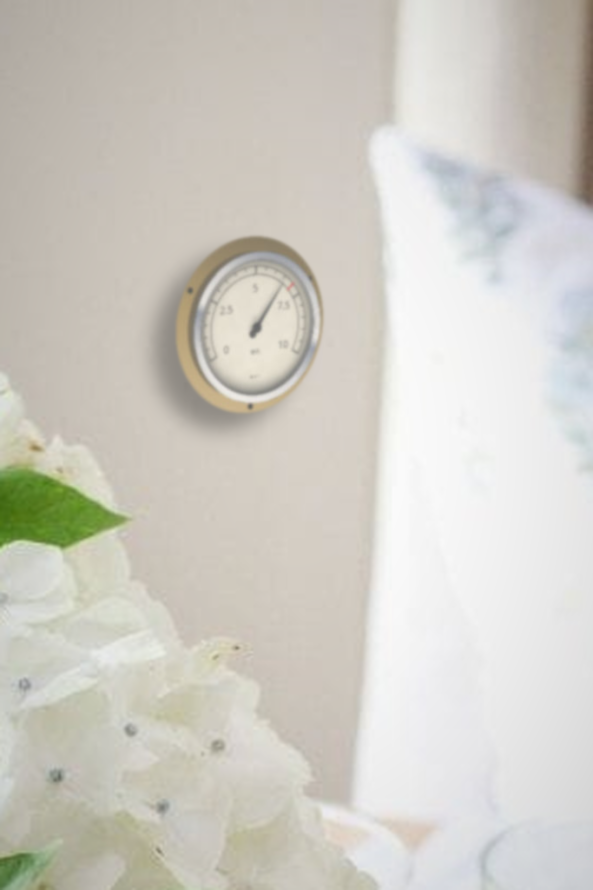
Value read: 6.5,mA
